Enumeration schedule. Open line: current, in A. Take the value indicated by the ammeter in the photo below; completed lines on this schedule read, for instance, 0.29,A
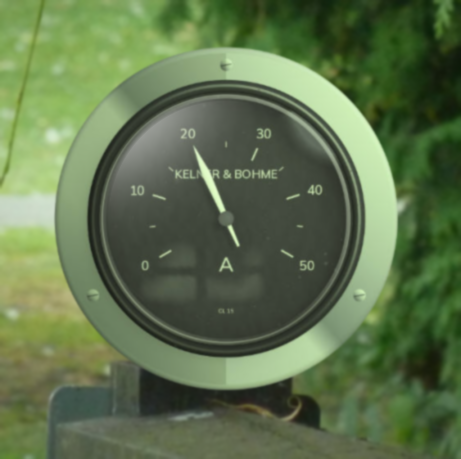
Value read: 20,A
